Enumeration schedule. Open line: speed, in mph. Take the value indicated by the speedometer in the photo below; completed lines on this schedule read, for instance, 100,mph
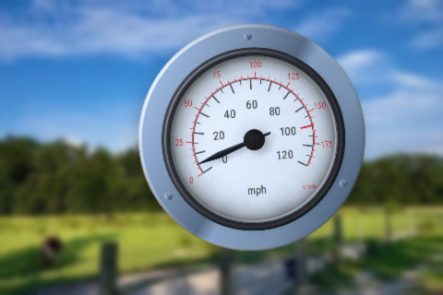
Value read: 5,mph
